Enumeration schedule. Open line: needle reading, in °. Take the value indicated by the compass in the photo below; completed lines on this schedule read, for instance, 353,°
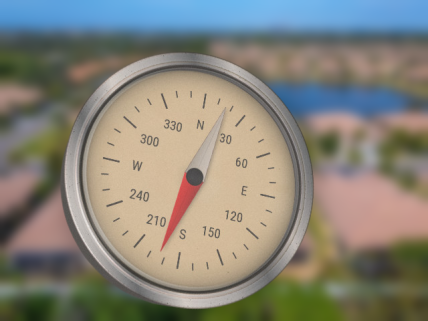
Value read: 195,°
